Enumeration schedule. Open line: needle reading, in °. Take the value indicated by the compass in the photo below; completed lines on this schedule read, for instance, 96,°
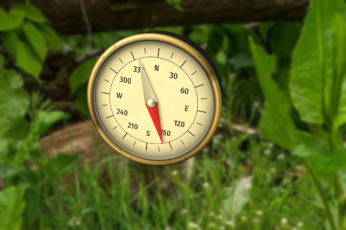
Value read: 157.5,°
